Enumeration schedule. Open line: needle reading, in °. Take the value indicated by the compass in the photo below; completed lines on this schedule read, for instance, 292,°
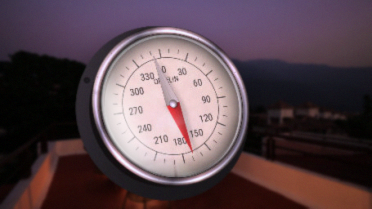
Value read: 170,°
